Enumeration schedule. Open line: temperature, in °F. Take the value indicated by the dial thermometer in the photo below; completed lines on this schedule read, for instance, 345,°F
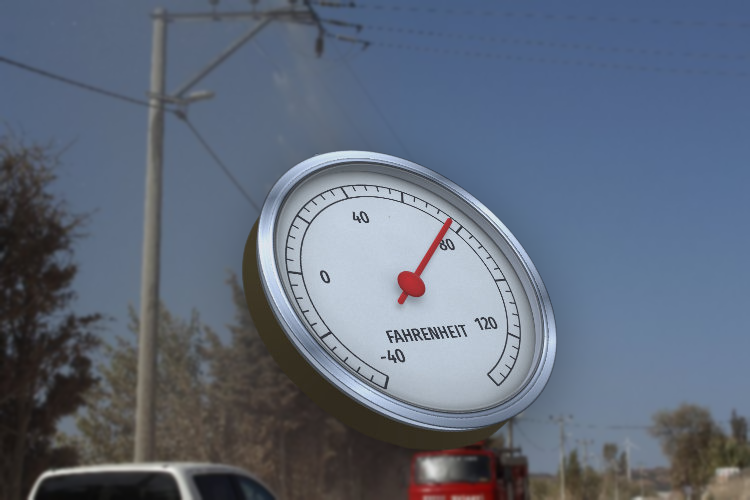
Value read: 76,°F
